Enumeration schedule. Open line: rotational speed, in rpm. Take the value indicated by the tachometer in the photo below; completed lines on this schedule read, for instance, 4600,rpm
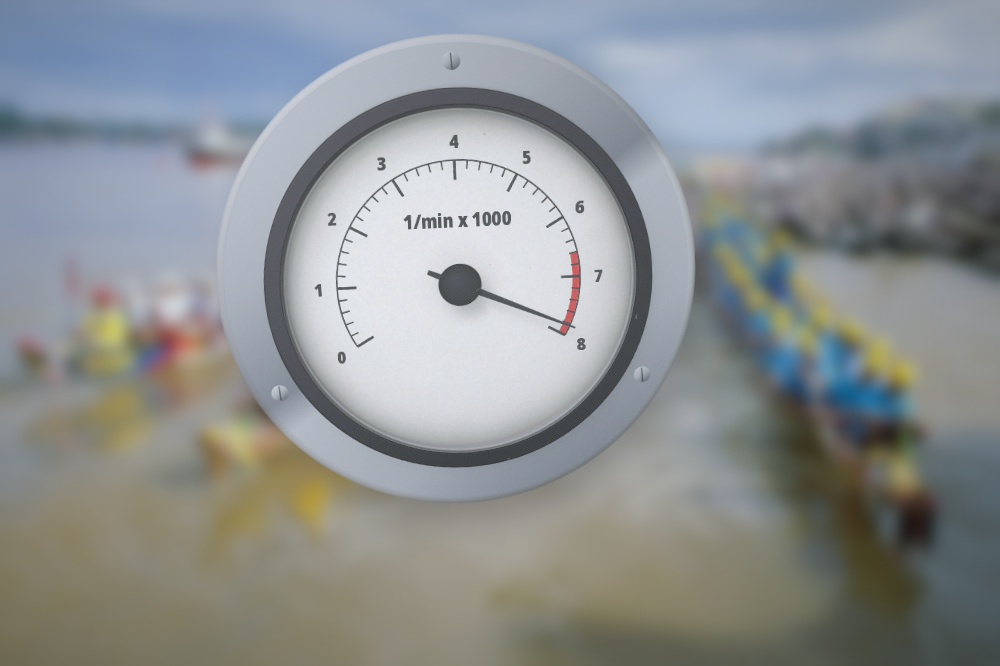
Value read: 7800,rpm
